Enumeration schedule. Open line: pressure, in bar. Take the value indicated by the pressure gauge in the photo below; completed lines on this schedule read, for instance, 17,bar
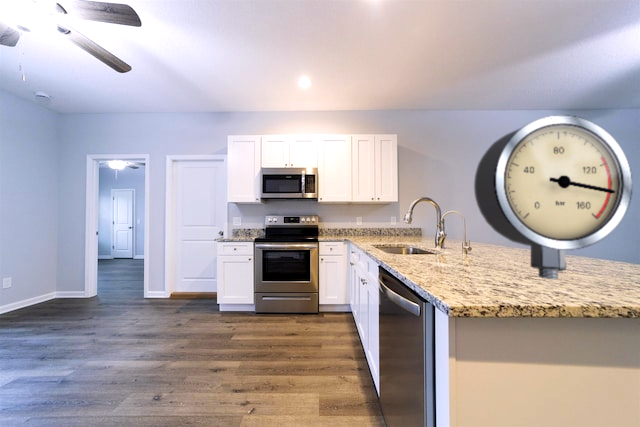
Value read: 140,bar
